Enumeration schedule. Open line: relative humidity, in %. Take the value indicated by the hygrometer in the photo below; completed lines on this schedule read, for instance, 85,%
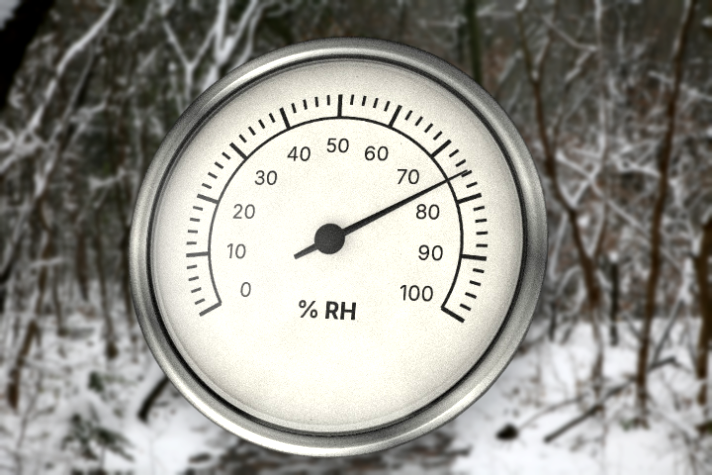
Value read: 76,%
